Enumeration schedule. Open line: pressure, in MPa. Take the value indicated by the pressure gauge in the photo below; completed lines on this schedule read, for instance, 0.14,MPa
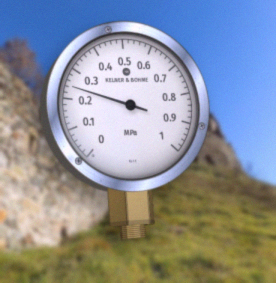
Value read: 0.24,MPa
